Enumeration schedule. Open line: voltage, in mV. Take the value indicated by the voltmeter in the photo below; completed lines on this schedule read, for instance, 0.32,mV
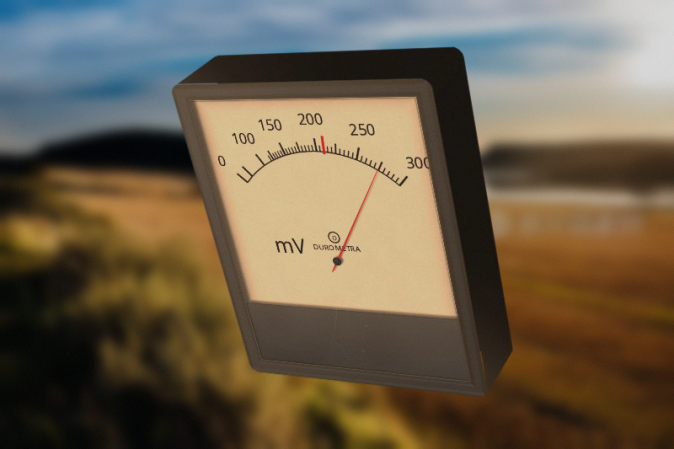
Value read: 275,mV
